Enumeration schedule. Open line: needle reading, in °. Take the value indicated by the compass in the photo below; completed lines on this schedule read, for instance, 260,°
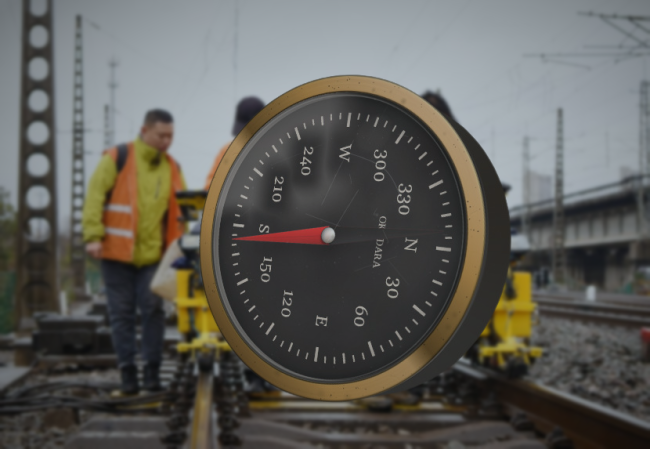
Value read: 172.5,°
